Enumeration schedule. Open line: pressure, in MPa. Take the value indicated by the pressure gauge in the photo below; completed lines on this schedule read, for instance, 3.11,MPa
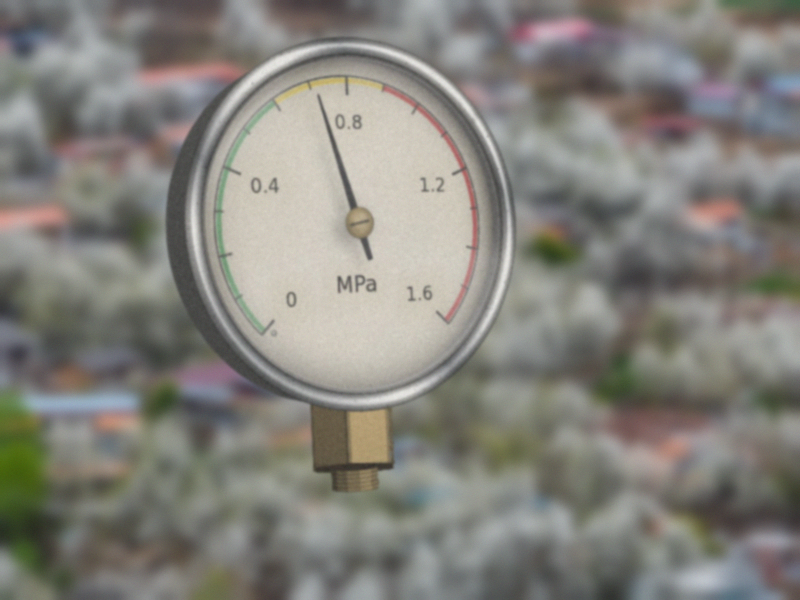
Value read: 0.7,MPa
